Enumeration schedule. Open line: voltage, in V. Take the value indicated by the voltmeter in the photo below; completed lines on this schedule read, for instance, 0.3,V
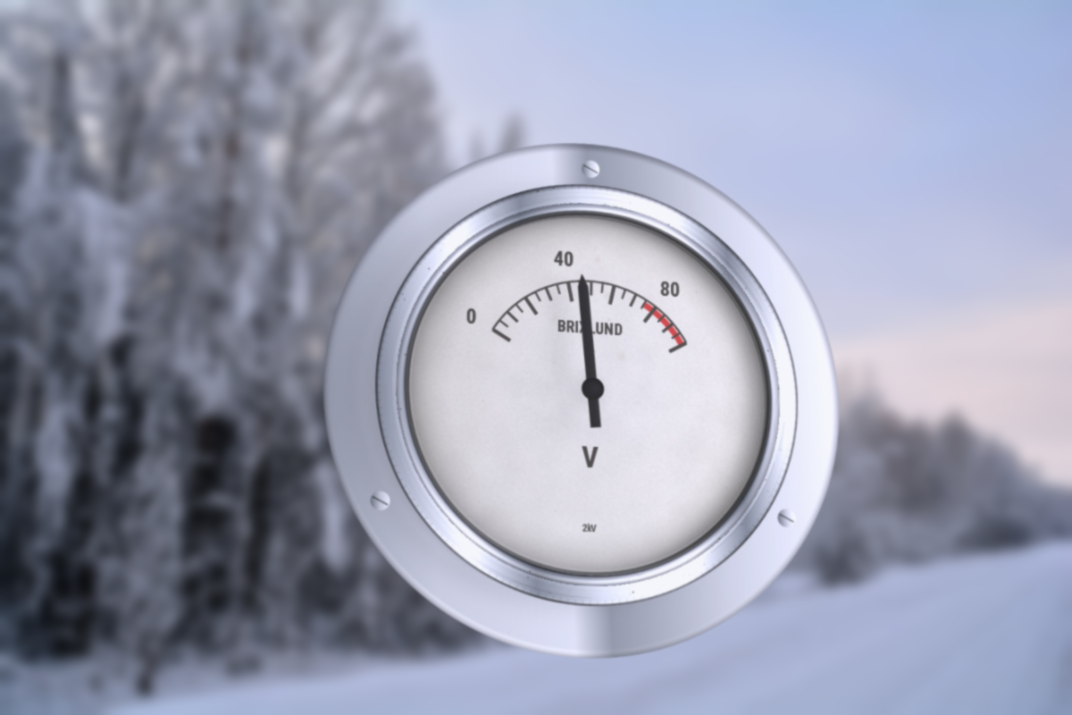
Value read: 45,V
